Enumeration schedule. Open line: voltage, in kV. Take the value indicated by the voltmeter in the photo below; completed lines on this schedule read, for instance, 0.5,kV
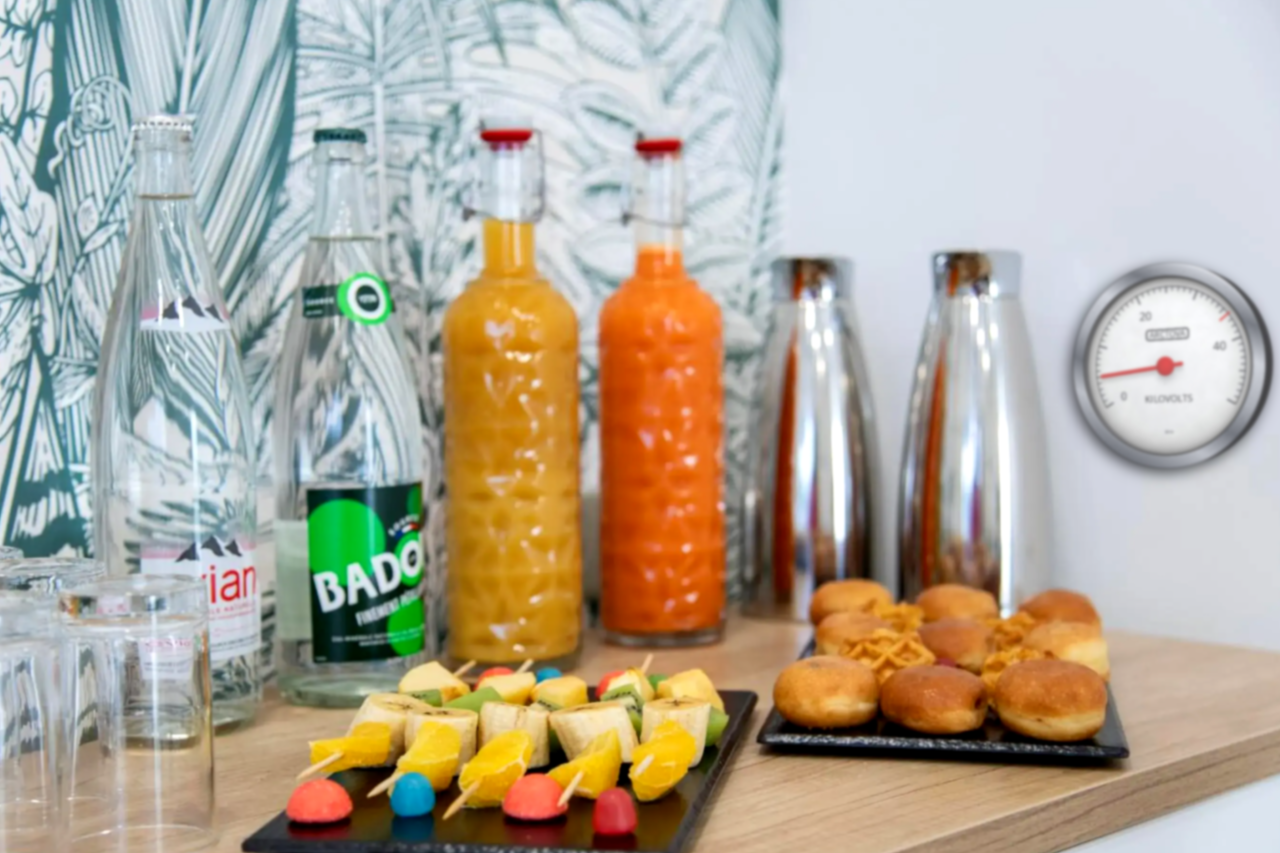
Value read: 5,kV
